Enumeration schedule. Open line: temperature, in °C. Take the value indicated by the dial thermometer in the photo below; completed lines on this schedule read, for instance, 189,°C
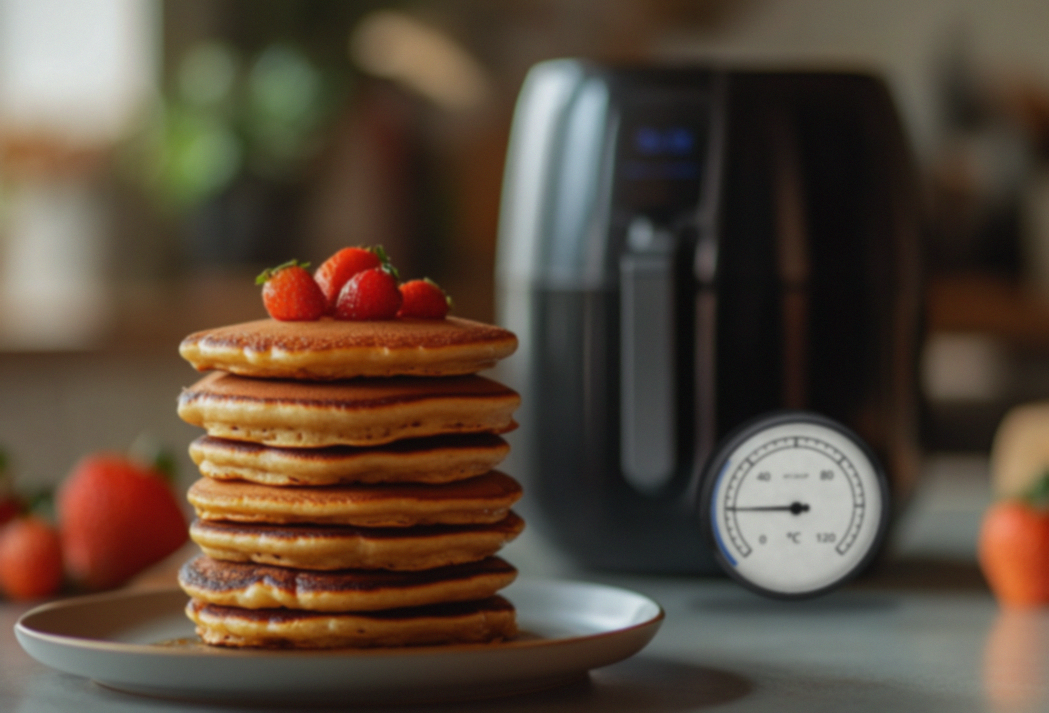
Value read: 20,°C
